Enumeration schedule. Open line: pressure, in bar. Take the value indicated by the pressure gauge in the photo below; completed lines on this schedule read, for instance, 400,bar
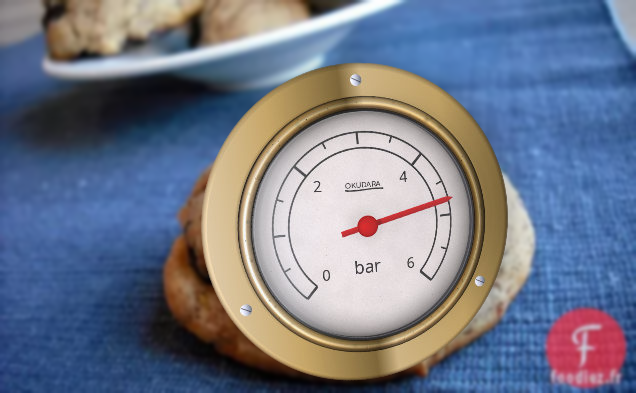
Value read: 4.75,bar
